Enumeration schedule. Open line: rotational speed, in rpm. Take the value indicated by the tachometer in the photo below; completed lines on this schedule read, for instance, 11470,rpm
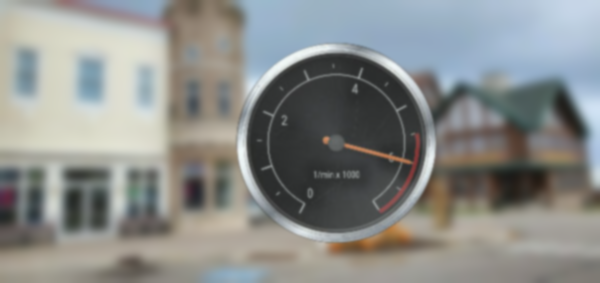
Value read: 6000,rpm
